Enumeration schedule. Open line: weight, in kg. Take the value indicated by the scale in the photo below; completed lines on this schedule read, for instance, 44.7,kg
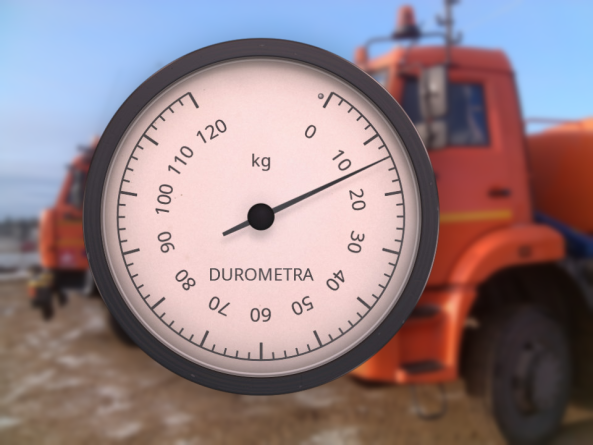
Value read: 14,kg
